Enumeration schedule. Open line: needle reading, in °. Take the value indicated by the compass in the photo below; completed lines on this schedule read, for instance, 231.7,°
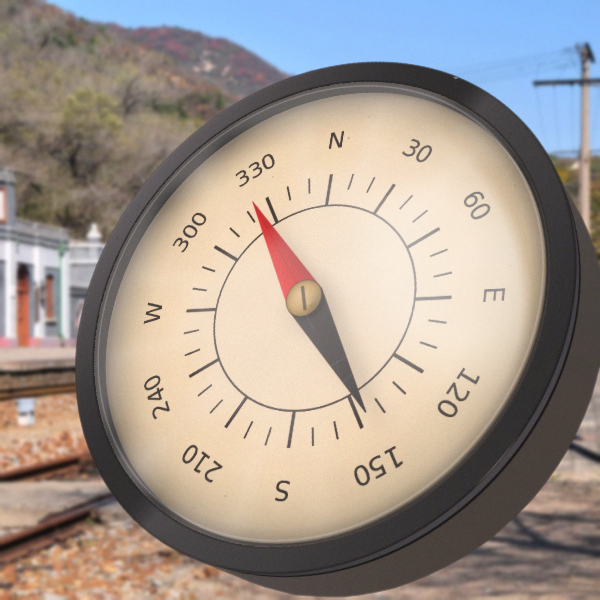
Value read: 325,°
